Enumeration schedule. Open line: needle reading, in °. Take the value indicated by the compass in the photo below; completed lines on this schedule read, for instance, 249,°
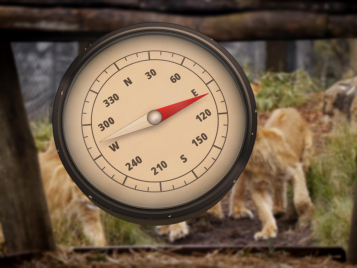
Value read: 100,°
